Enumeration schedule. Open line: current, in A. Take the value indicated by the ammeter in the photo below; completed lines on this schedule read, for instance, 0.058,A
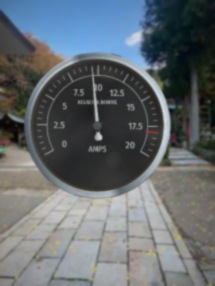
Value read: 9.5,A
